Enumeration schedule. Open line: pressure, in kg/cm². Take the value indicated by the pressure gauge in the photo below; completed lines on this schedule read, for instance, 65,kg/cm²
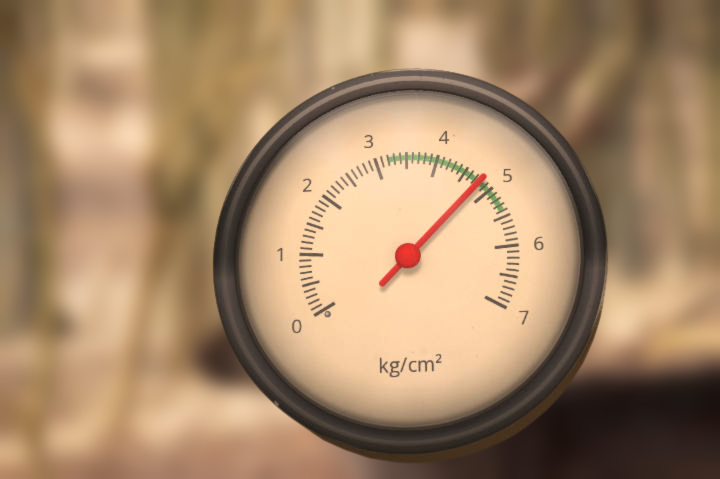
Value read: 4.8,kg/cm²
